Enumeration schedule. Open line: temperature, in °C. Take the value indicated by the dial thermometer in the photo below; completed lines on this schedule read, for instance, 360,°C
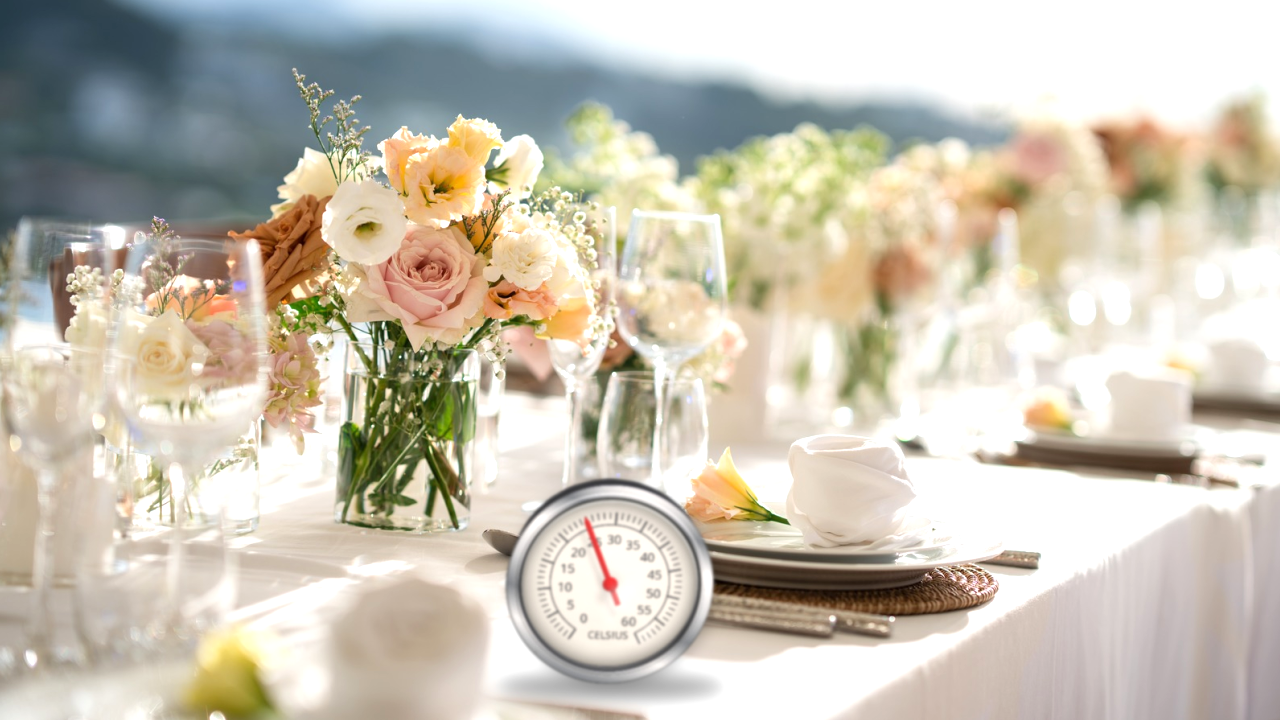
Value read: 25,°C
